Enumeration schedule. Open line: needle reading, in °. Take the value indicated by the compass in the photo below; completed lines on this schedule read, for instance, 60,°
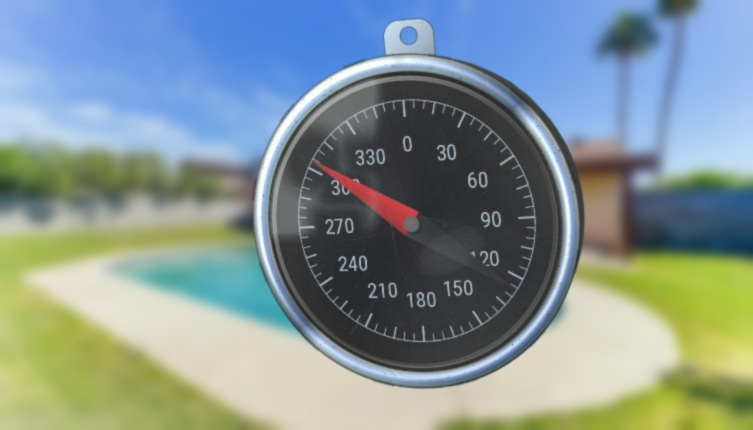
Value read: 305,°
